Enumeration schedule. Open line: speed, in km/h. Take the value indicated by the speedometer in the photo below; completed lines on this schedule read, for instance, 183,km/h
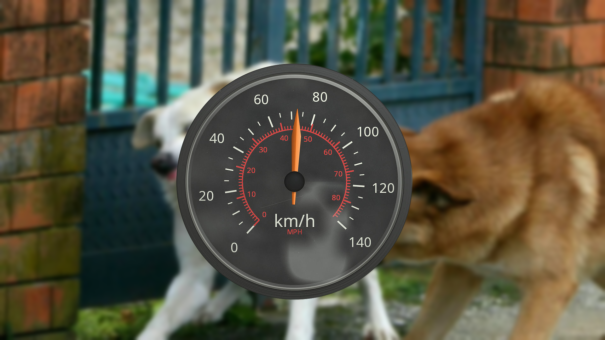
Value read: 72.5,km/h
